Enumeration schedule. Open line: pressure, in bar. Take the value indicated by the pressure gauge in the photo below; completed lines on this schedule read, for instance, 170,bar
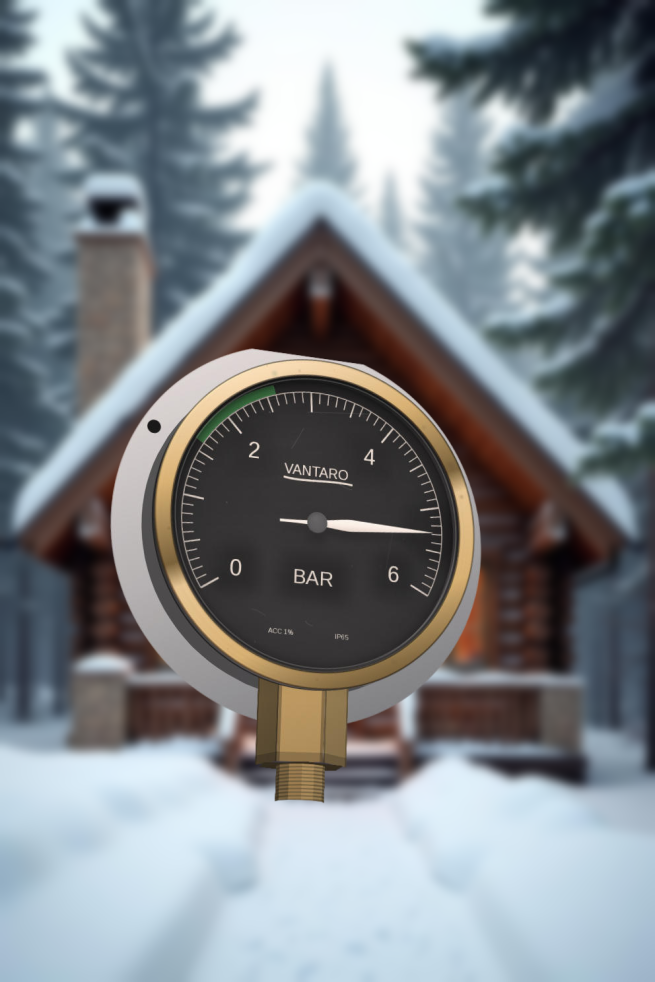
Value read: 5.3,bar
